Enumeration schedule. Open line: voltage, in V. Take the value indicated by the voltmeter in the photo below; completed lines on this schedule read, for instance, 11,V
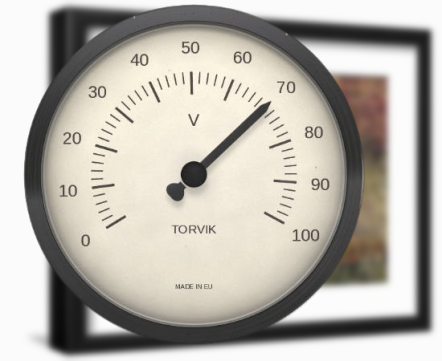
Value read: 70,V
